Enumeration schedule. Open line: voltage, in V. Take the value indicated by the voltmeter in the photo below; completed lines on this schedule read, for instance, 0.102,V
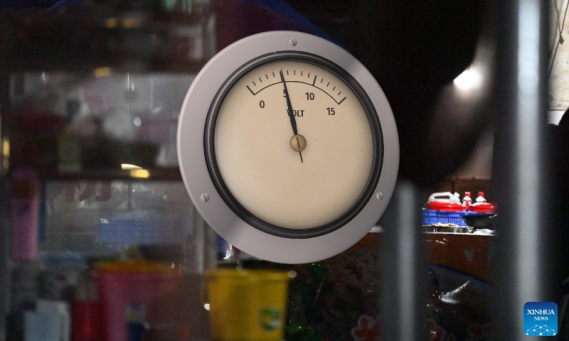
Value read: 5,V
